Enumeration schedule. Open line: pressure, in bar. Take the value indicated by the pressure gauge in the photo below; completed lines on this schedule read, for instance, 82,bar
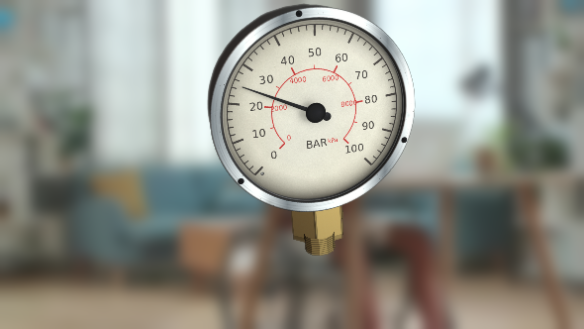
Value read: 25,bar
